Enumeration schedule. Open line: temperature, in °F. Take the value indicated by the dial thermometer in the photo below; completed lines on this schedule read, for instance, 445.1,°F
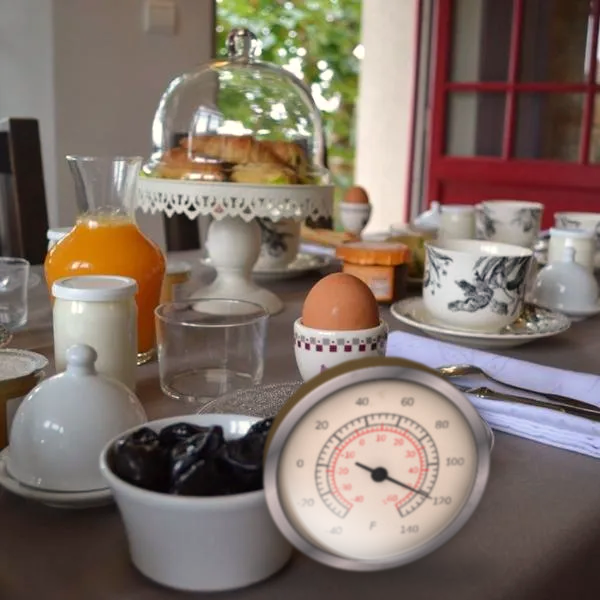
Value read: 120,°F
